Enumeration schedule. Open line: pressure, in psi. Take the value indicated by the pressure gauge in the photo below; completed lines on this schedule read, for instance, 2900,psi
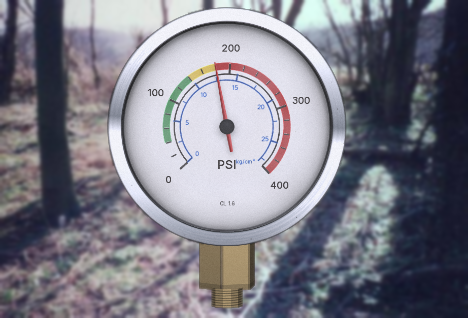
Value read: 180,psi
